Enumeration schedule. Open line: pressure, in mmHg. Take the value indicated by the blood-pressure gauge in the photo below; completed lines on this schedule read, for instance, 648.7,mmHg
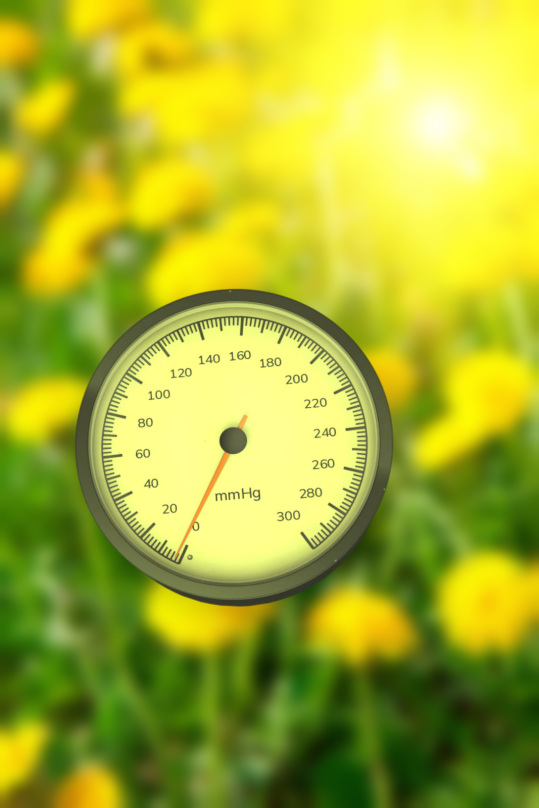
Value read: 2,mmHg
